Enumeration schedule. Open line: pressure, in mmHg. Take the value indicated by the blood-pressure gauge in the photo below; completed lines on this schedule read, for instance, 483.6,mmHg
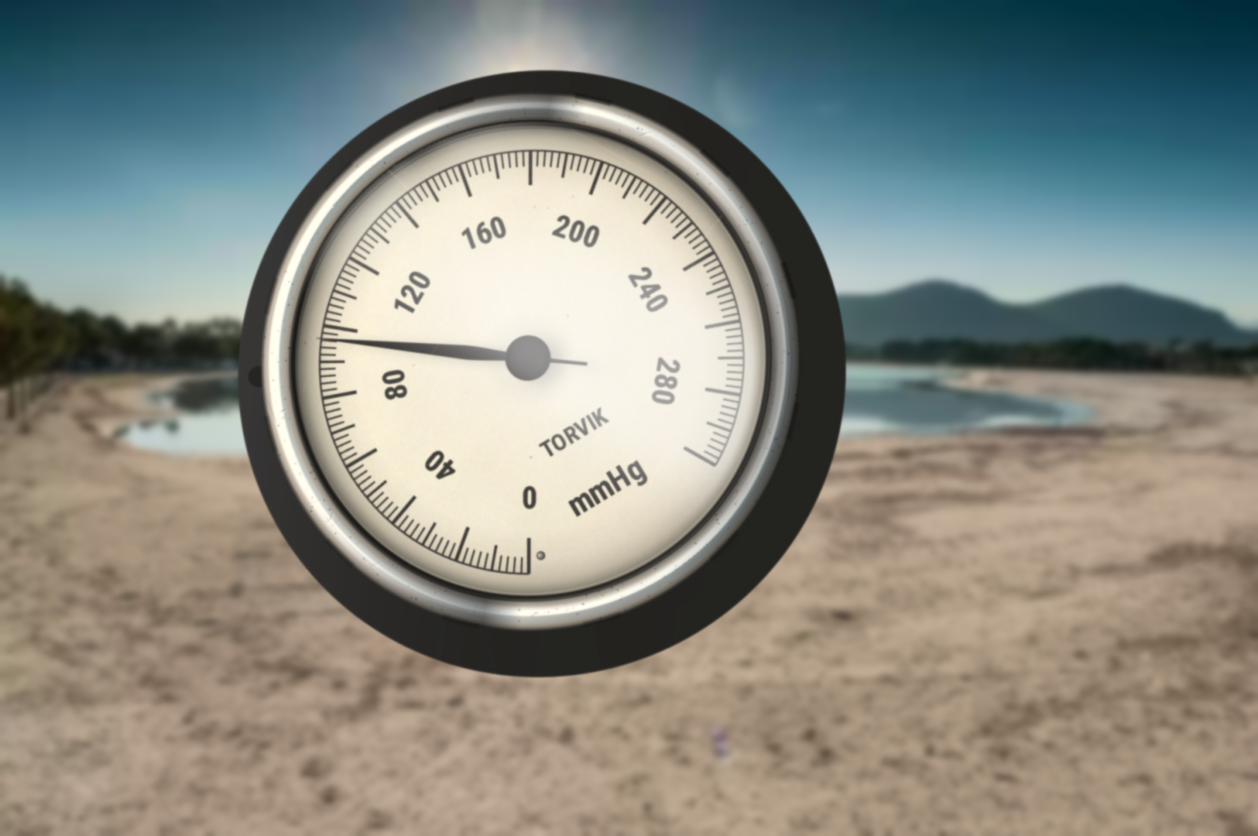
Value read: 96,mmHg
